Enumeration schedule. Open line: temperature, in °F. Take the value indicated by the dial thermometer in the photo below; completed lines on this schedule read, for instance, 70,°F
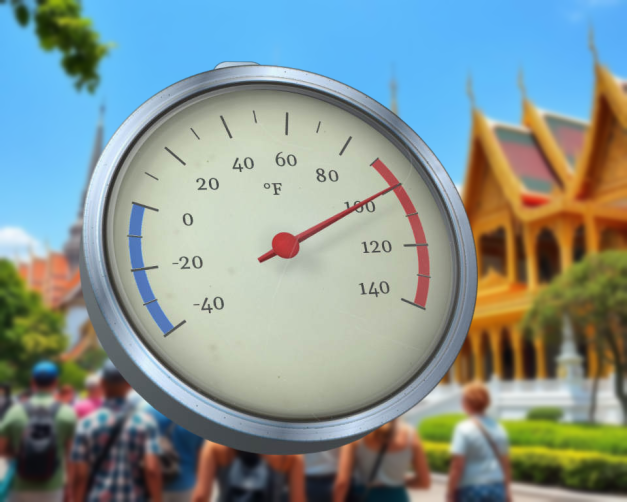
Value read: 100,°F
